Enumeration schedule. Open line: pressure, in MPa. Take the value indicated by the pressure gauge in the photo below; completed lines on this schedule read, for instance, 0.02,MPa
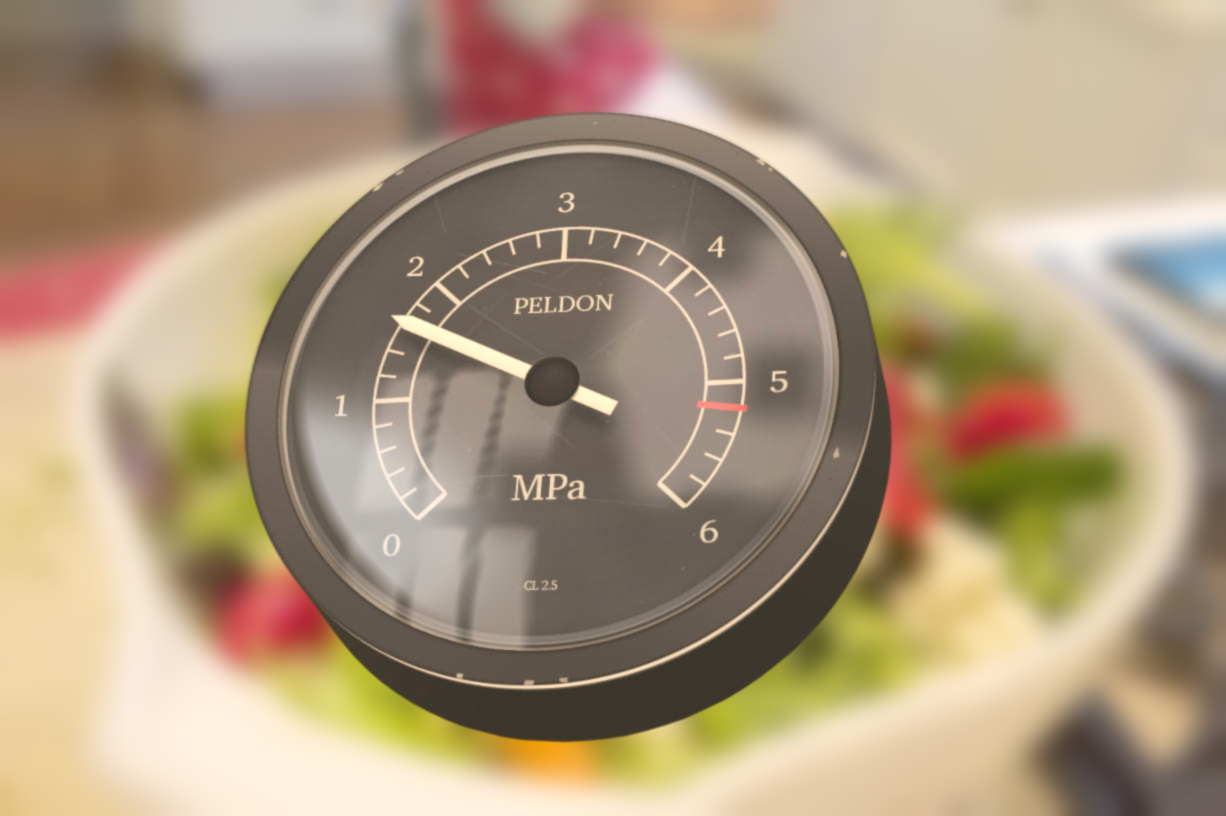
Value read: 1.6,MPa
